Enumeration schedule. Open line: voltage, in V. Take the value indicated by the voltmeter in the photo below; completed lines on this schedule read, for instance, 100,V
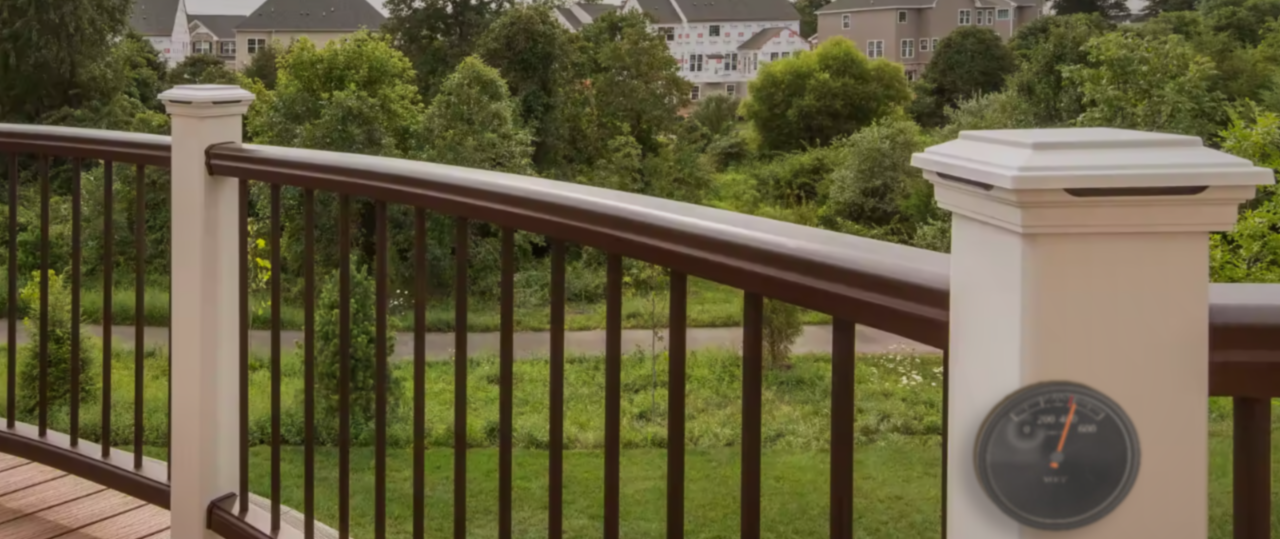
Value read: 400,V
